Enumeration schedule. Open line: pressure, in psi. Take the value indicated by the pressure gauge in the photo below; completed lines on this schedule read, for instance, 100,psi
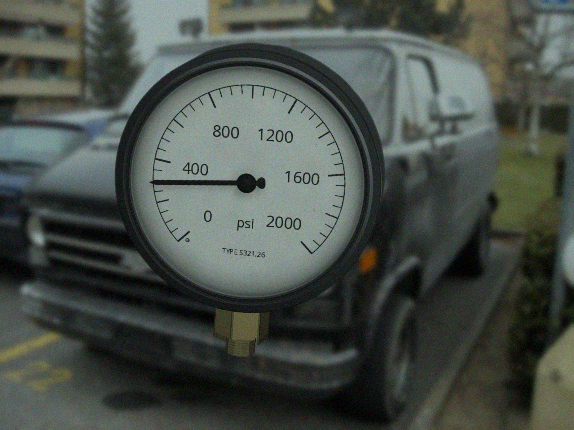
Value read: 300,psi
